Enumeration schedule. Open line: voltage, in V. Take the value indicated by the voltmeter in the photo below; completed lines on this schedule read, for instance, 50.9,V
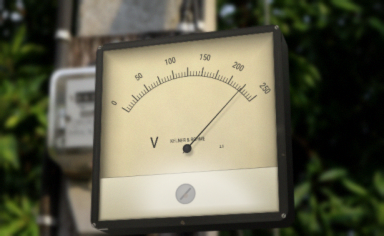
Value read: 225,V
